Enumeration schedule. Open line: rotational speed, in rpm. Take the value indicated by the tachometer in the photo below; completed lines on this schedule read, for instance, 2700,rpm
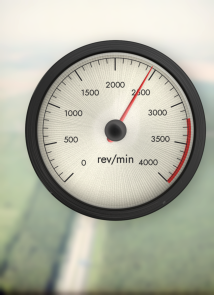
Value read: 2450,rpm
